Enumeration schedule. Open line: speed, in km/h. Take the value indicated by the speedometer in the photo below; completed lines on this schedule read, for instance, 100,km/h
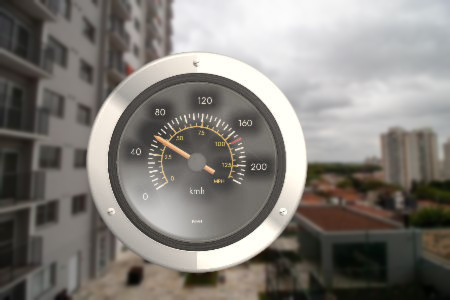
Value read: 60,km/h
